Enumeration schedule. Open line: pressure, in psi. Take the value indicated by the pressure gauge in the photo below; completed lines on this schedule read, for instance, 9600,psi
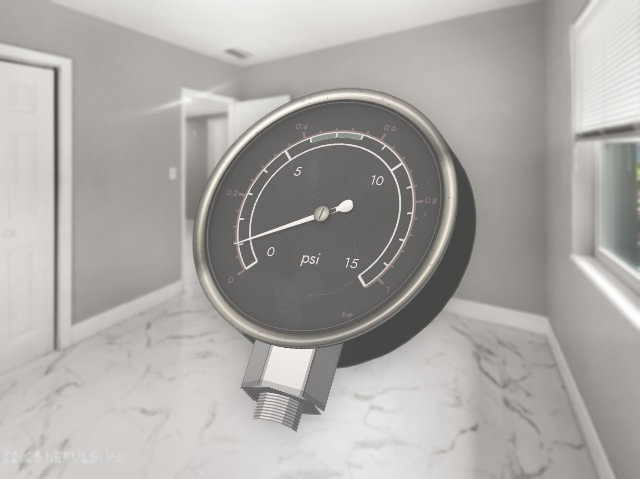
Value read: 1,psi
